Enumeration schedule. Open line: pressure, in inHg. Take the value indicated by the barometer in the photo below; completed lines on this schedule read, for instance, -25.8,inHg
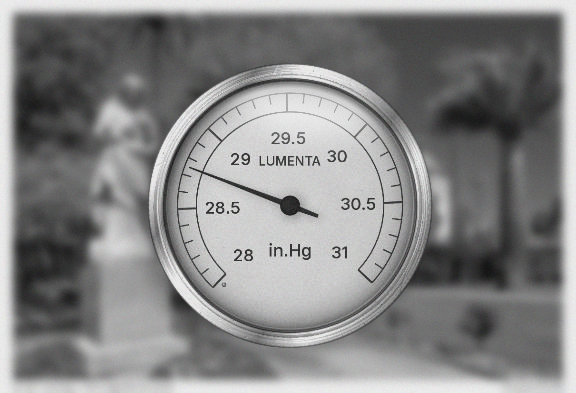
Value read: 28.75,inHg
